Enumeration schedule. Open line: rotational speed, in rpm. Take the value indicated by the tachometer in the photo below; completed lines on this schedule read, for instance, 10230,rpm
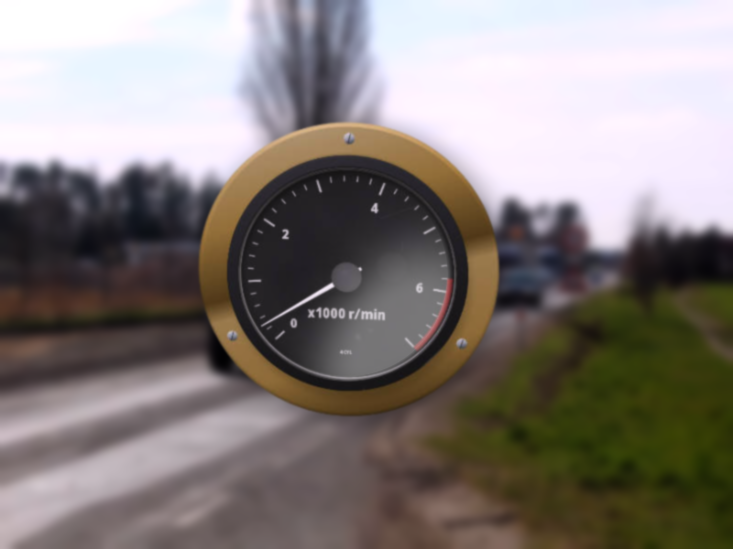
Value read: 300,rpm
